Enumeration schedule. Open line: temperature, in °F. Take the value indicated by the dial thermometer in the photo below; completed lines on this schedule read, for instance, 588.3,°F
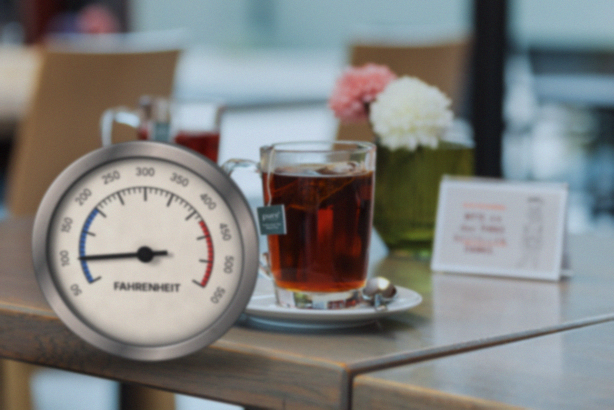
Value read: 100,°F
